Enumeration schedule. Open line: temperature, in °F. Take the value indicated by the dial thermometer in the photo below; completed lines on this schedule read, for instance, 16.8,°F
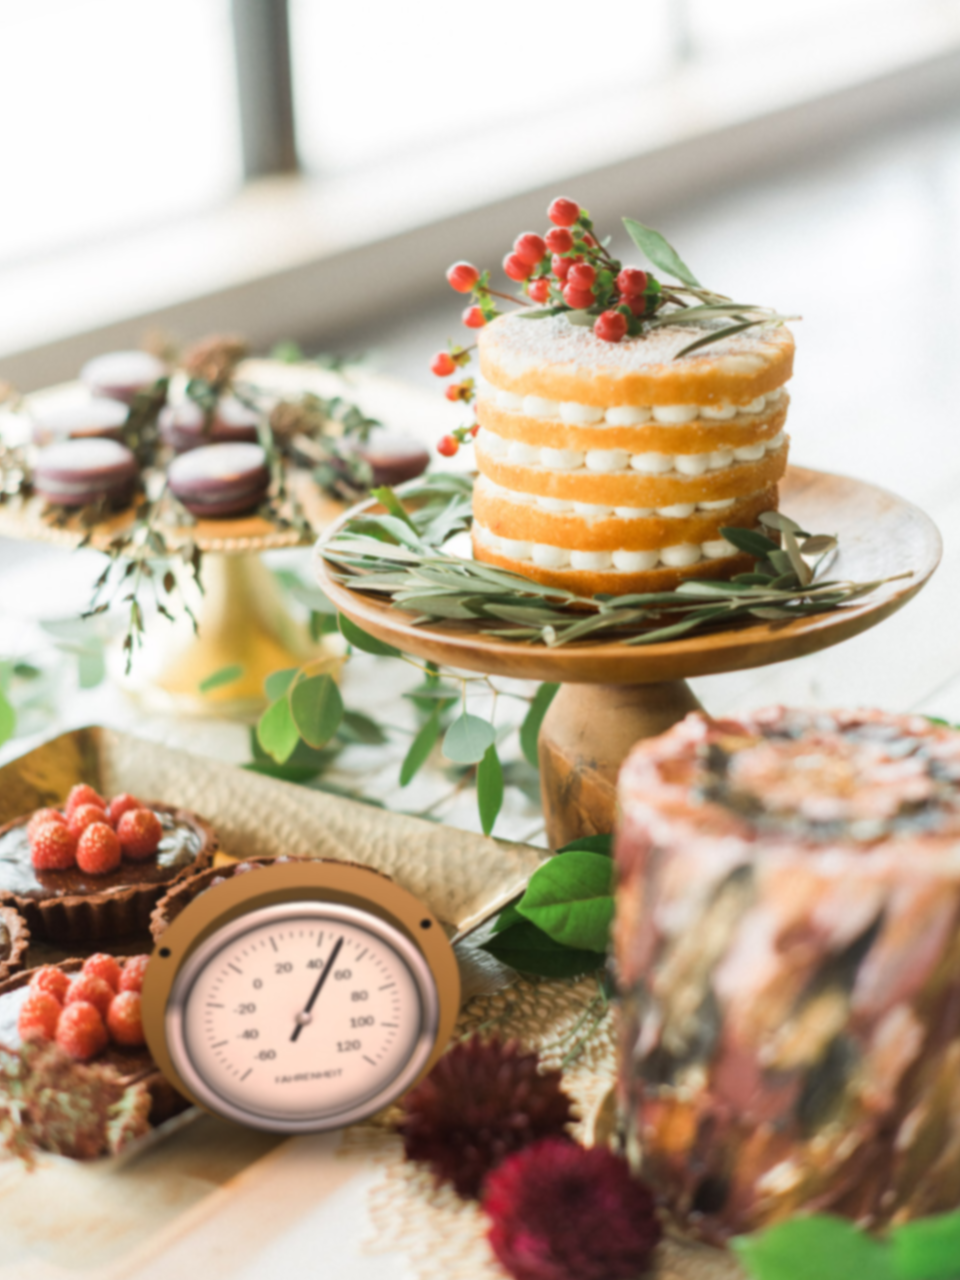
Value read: 48,°F
